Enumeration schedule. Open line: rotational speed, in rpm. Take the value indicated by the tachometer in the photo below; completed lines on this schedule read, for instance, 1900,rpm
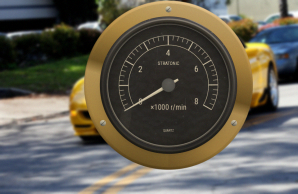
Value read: 0,rpm
